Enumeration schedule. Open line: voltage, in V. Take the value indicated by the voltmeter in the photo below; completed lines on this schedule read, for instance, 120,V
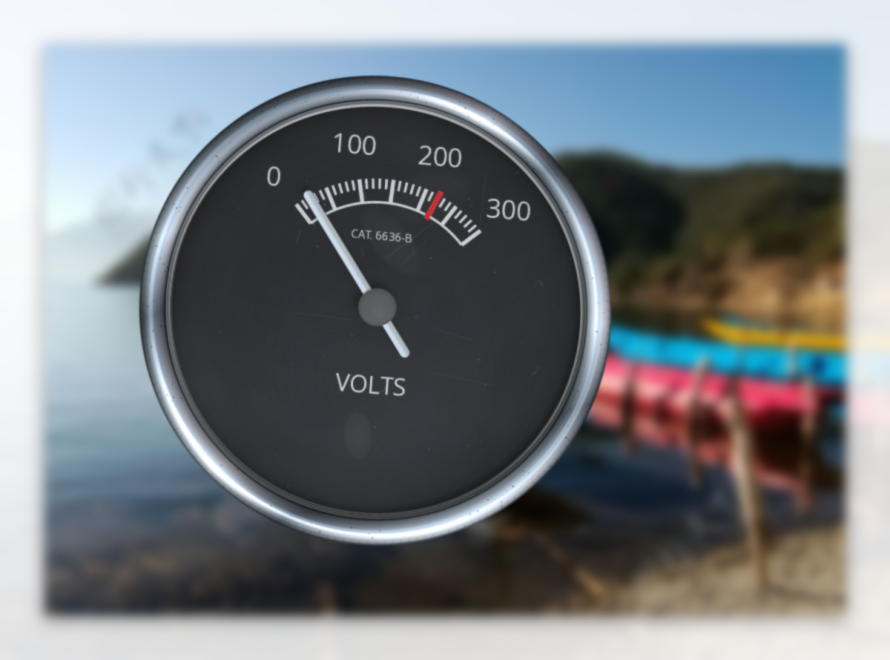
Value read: 20,V
